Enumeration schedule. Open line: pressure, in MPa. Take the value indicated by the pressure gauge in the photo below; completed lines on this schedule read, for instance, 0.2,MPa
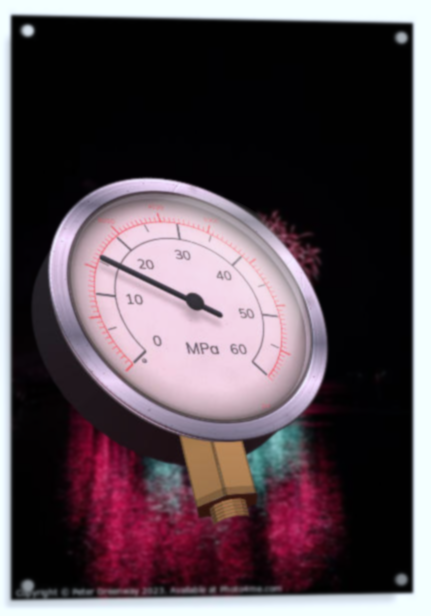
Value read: 15,MPa
